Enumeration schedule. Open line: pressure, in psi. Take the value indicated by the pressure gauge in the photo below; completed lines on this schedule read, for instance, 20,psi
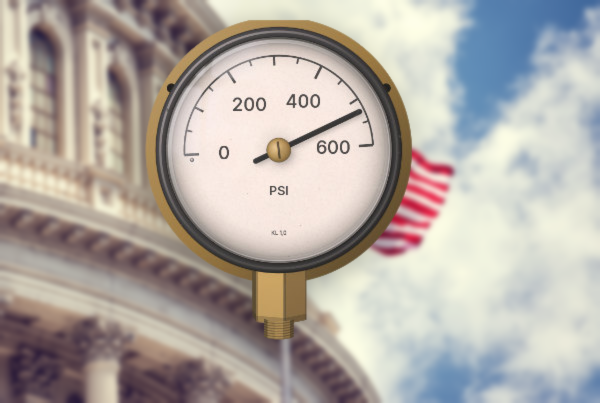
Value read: 525,psi
